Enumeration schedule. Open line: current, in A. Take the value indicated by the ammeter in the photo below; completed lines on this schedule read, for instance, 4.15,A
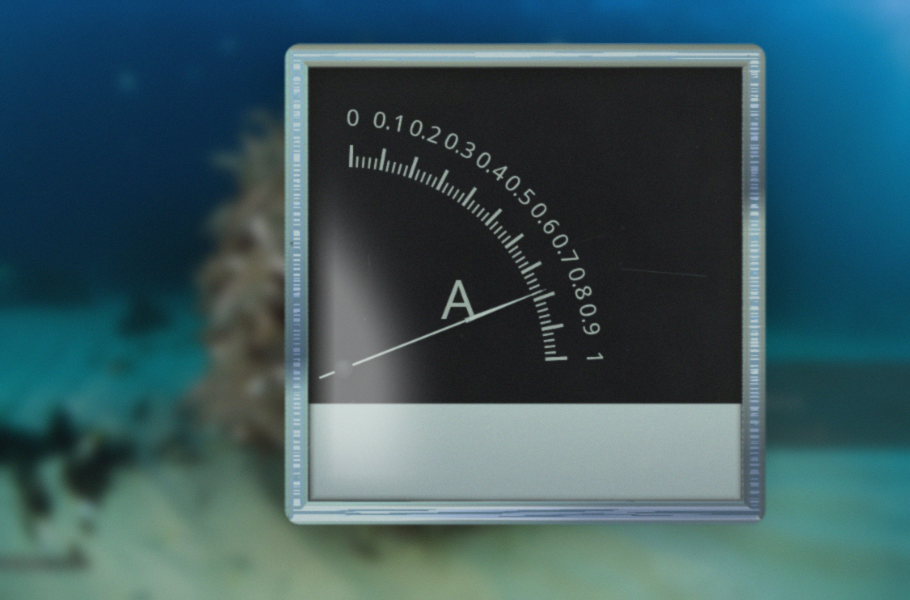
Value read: 0.78,A
